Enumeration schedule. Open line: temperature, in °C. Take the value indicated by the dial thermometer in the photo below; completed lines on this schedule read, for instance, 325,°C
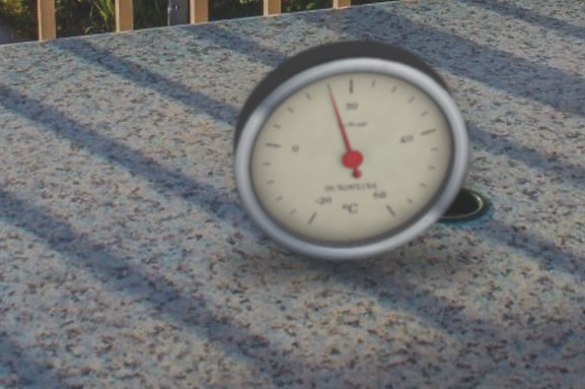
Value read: 16,°C
